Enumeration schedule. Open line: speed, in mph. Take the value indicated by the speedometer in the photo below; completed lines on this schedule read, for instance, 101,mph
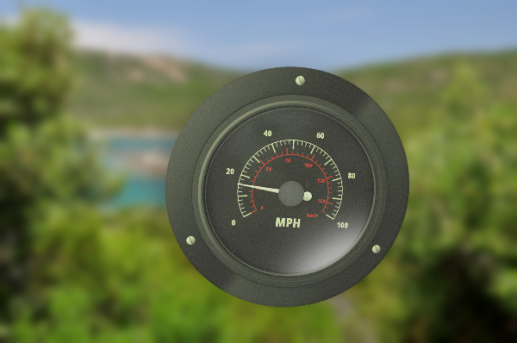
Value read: 16,mph
